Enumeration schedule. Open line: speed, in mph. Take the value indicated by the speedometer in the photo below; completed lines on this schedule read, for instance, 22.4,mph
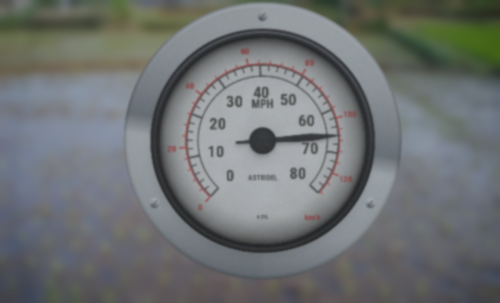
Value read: 66,mph
